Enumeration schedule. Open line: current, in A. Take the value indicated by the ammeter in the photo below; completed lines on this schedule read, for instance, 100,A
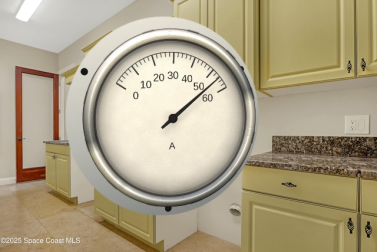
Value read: 54,A
